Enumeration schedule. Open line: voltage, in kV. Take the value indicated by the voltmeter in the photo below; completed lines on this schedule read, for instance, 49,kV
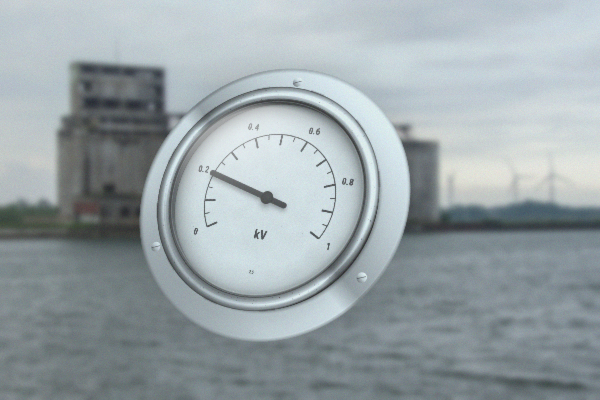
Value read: 0.2,kV
